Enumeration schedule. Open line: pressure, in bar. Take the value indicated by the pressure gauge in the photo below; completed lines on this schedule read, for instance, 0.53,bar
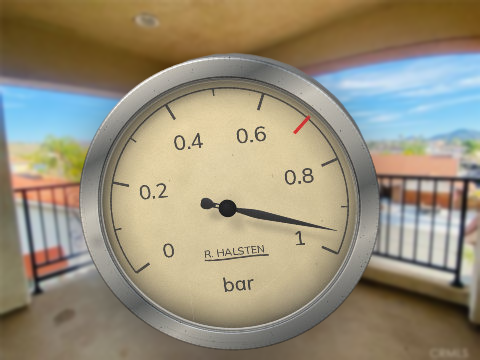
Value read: 0.95,bar
